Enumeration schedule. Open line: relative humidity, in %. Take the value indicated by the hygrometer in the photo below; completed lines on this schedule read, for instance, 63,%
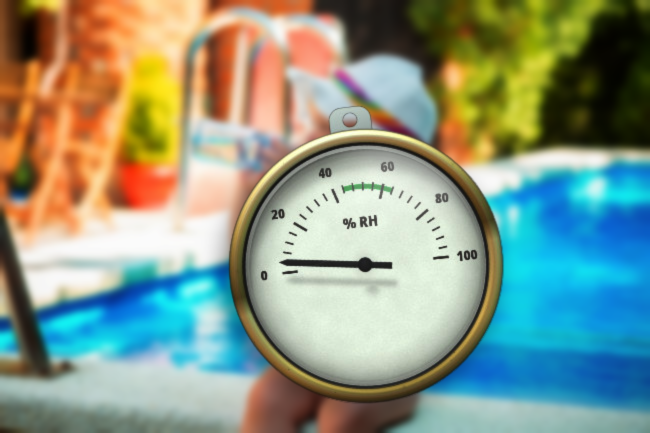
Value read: 4,%
